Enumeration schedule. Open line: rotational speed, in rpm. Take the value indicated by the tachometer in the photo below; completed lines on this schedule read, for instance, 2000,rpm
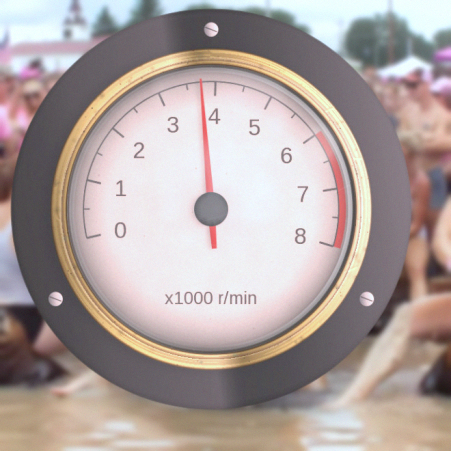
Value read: 3750,rpm
